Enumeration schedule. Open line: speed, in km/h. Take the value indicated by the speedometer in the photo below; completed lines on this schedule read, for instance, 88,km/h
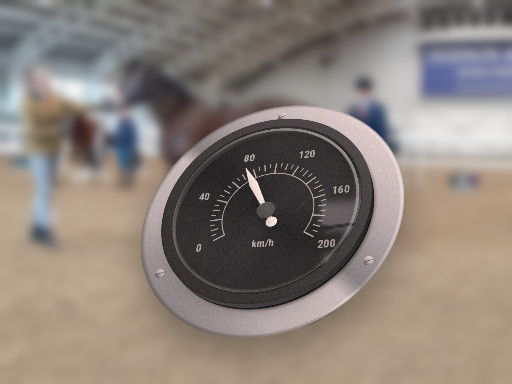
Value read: 75,km/h
